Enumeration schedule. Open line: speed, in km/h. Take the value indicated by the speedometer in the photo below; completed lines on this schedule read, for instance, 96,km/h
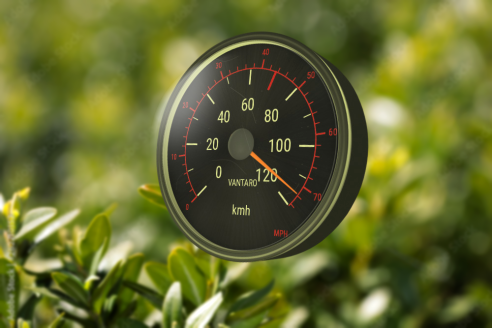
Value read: 115,km/h
